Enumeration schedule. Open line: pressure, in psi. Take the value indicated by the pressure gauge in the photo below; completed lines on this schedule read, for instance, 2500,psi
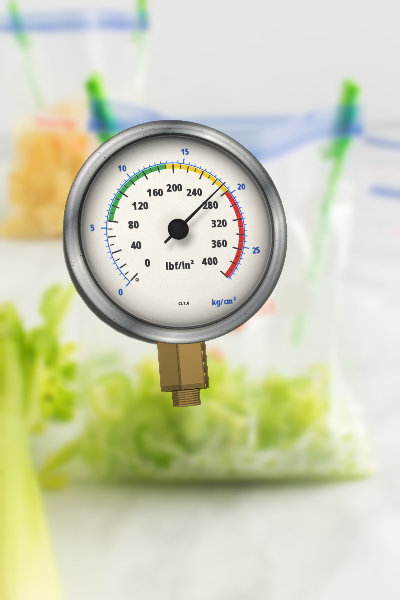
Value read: 270,psi
